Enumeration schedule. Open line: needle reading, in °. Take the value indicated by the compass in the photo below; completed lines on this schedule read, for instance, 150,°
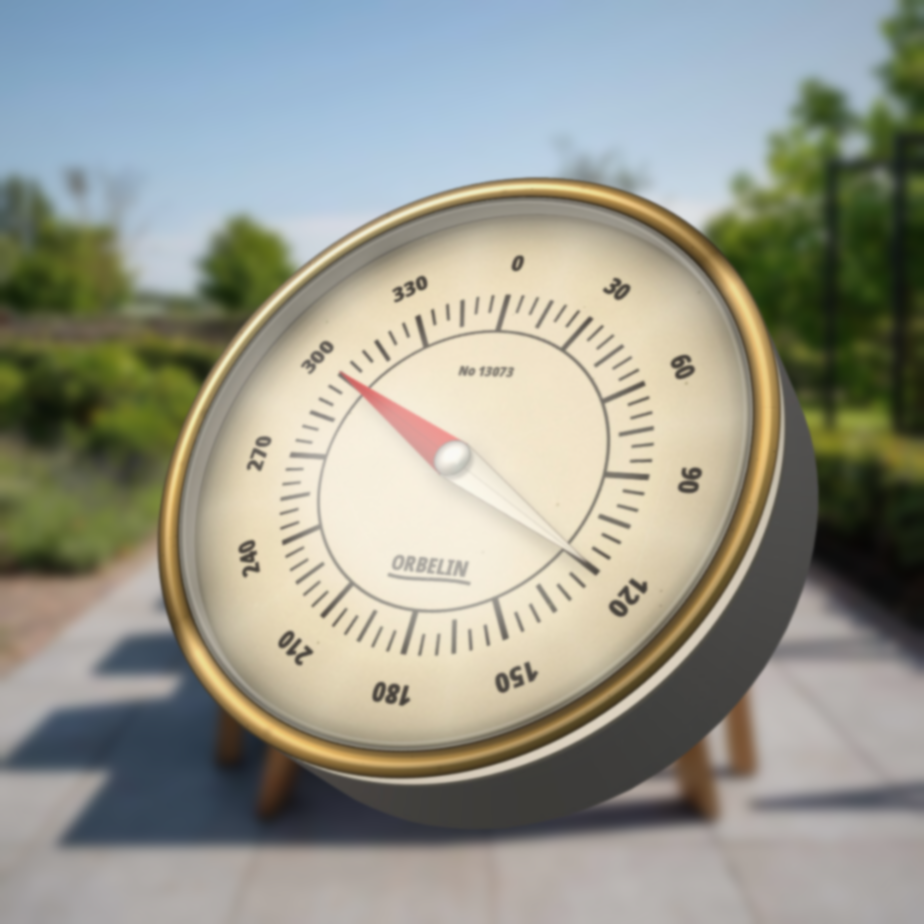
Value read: 300,°
